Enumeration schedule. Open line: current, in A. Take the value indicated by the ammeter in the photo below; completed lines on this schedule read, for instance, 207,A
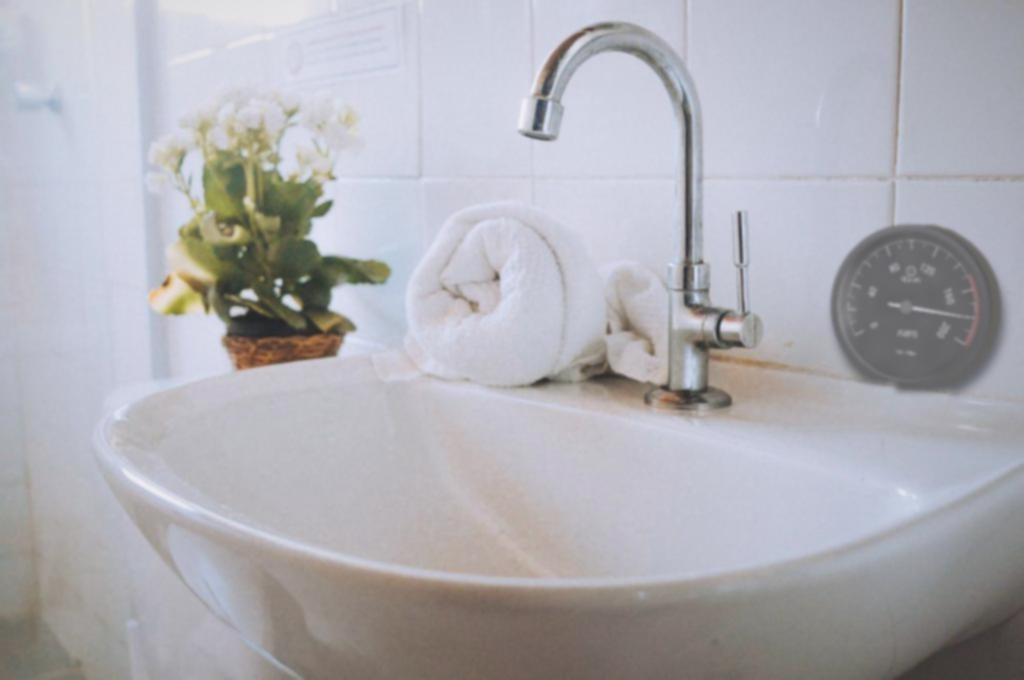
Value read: 180,A
